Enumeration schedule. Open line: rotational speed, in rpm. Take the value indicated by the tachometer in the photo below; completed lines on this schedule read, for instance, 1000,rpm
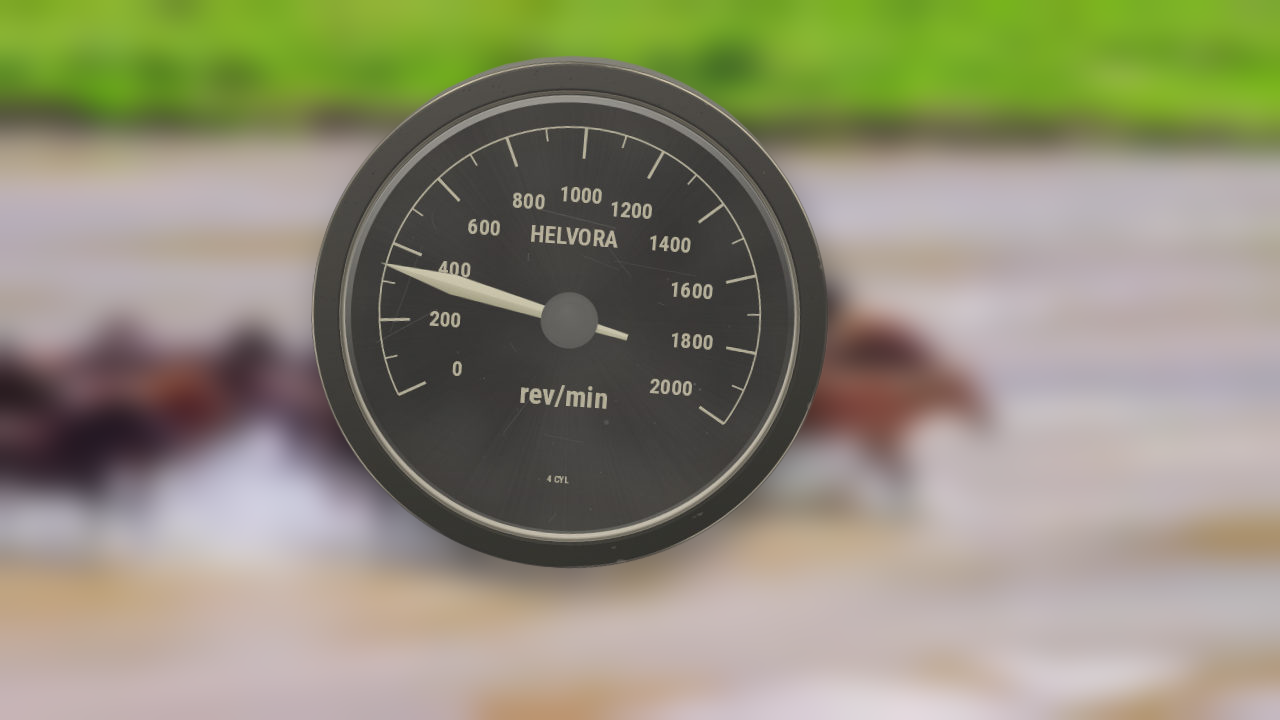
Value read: 350,rpm
